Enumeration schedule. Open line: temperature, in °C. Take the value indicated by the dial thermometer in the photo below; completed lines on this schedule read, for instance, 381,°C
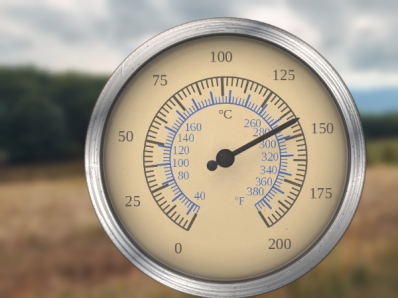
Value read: 142.5,°C
